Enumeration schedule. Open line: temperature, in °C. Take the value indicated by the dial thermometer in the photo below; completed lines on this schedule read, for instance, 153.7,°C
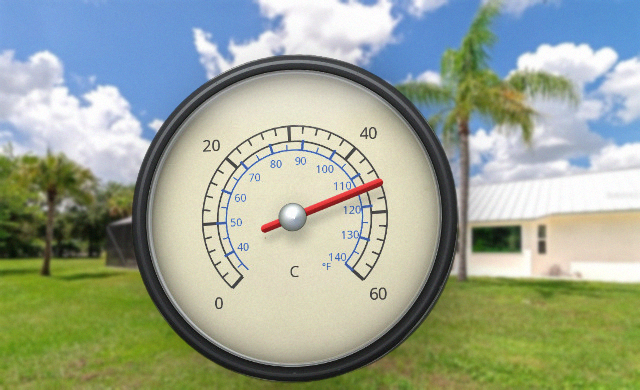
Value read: 46,°C
